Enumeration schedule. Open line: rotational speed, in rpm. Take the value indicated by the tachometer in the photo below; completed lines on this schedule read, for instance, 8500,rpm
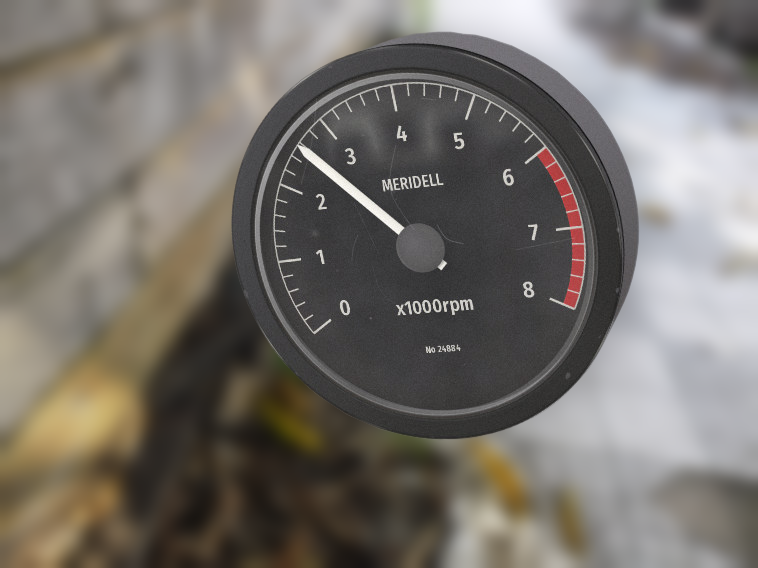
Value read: 2600,rpm
